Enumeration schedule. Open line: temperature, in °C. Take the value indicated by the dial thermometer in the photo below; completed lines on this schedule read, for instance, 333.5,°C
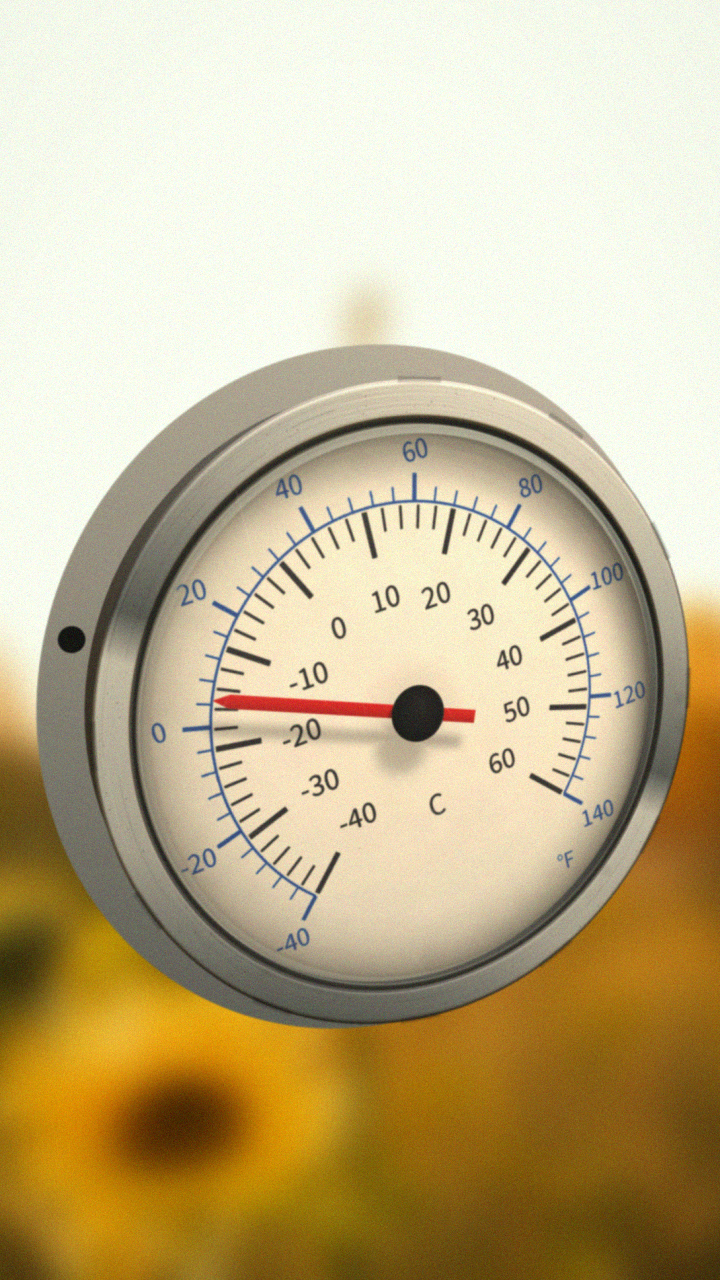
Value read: -15,°C
